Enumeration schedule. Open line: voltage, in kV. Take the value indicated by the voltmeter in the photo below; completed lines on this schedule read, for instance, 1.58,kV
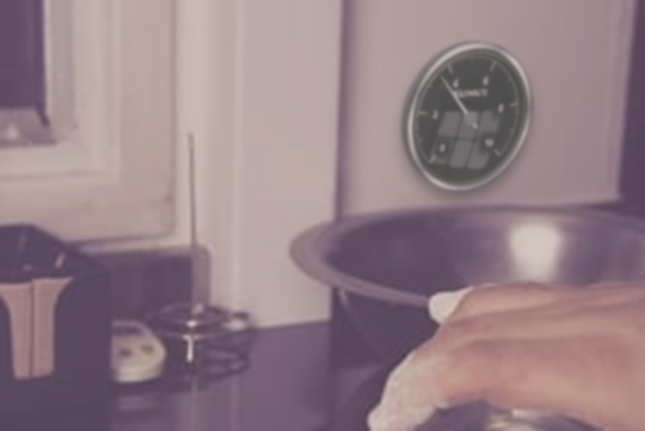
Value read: 3.5,kV
